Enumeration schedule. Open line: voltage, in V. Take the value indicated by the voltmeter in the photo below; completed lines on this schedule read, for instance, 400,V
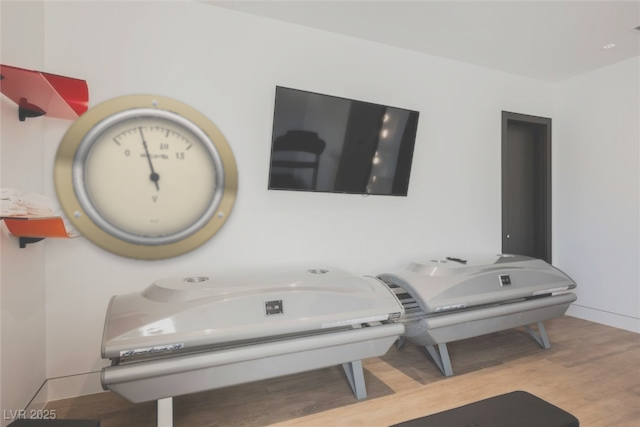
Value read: 5,V
